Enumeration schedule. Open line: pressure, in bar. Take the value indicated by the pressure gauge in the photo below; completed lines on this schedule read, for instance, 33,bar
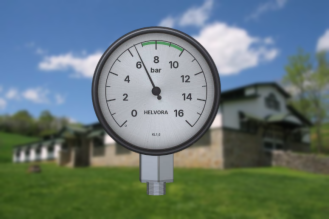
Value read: 6.5,bar
